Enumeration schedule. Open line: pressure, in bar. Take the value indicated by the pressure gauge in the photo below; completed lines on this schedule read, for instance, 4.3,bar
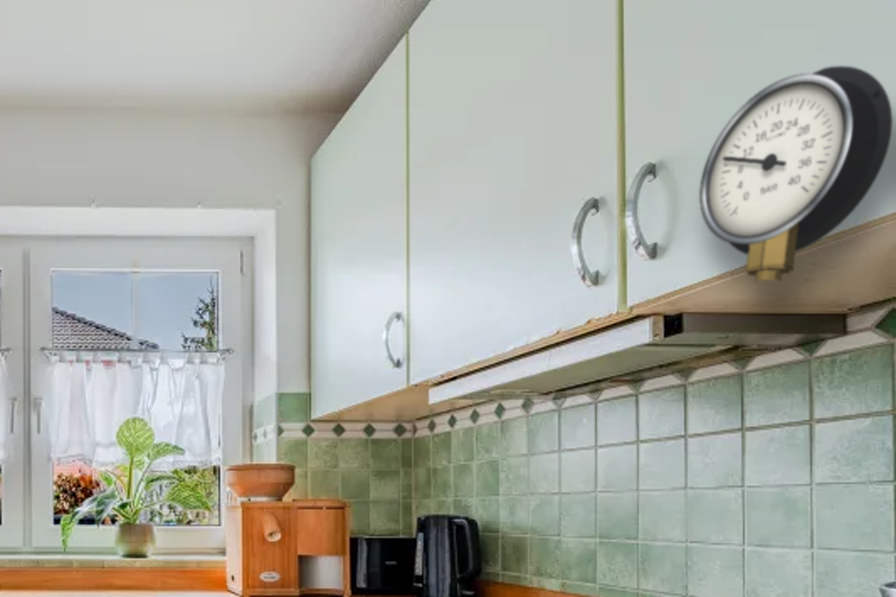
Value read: 10,bar
